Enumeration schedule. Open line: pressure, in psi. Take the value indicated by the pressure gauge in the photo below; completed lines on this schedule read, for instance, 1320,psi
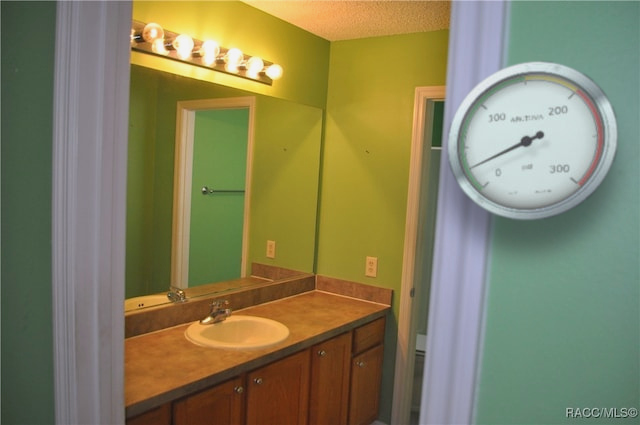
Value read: 25,psi
